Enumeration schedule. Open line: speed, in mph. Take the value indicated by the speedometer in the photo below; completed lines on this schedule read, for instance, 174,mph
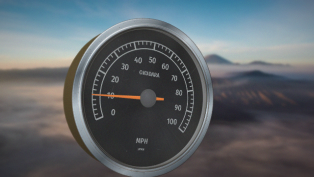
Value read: 10,mph
